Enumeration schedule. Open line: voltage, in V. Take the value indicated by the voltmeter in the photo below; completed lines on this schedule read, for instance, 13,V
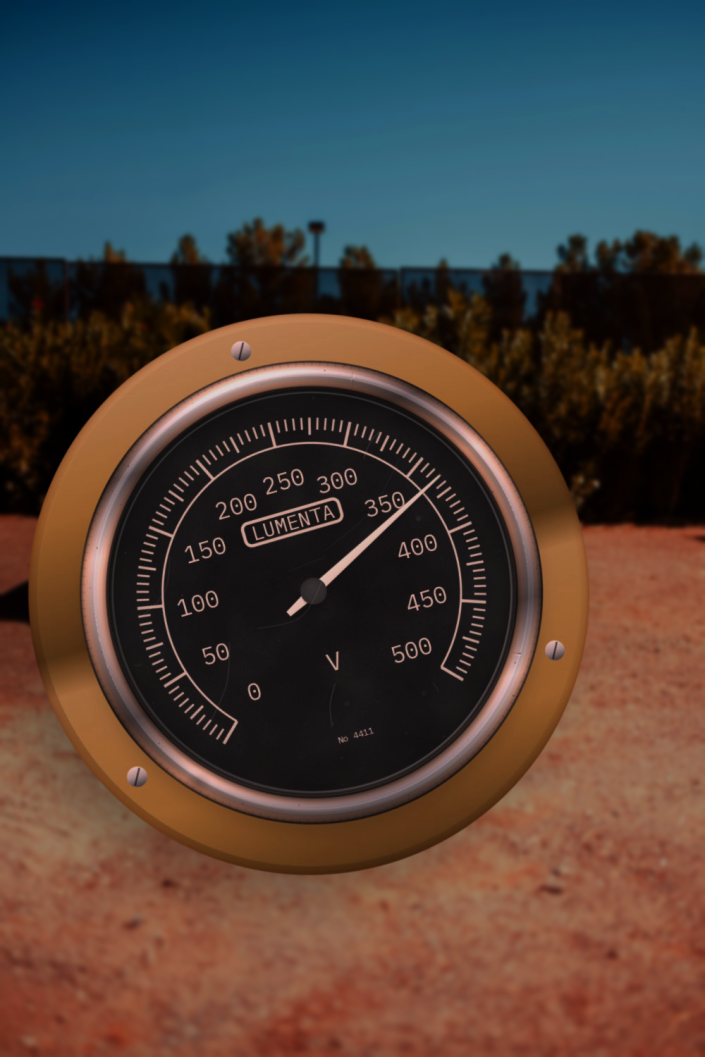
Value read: 365,V
